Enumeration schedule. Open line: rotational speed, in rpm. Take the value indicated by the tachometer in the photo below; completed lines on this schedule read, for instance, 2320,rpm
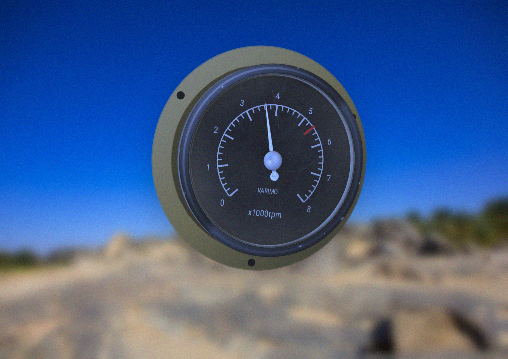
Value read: 3600,rpm
